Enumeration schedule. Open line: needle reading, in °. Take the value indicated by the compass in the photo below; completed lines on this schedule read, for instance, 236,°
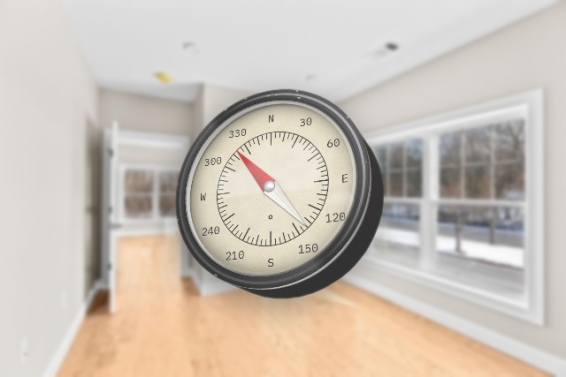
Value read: 320,°
